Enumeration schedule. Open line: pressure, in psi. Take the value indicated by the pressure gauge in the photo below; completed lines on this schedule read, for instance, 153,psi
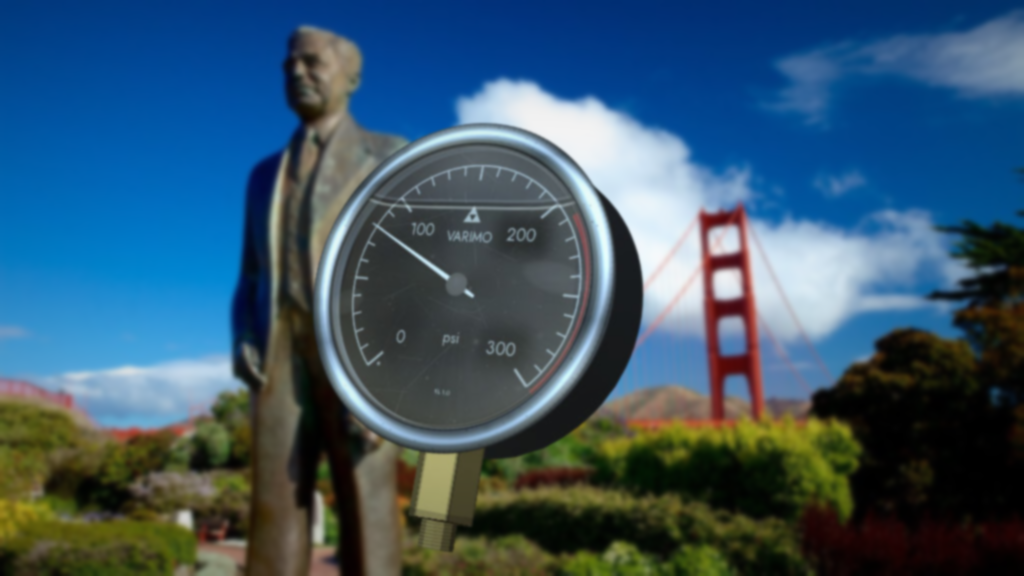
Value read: 80,psi
